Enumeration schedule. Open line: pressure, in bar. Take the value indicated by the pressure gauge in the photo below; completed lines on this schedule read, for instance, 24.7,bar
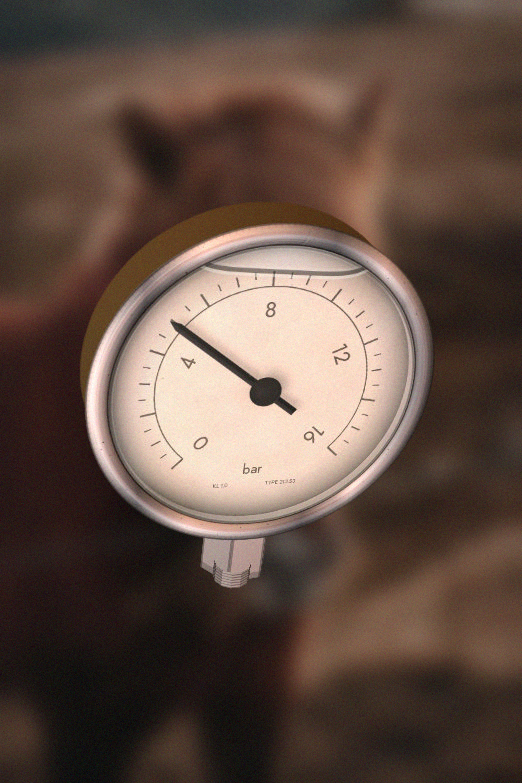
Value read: 5,bar
